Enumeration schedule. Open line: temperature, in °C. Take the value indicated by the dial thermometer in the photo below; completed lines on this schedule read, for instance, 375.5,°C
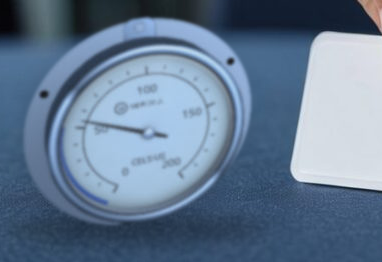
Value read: 55,°C
